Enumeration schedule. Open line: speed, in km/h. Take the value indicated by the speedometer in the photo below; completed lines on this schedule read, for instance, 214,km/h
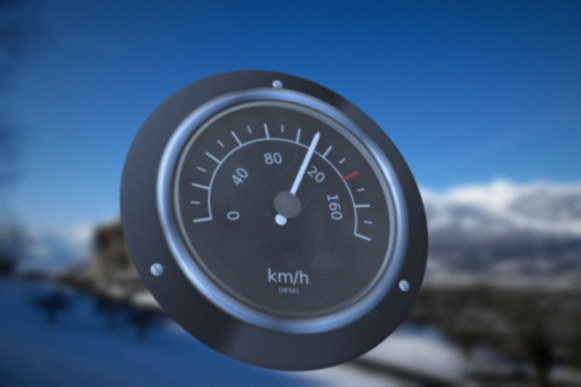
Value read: 110,km/h
